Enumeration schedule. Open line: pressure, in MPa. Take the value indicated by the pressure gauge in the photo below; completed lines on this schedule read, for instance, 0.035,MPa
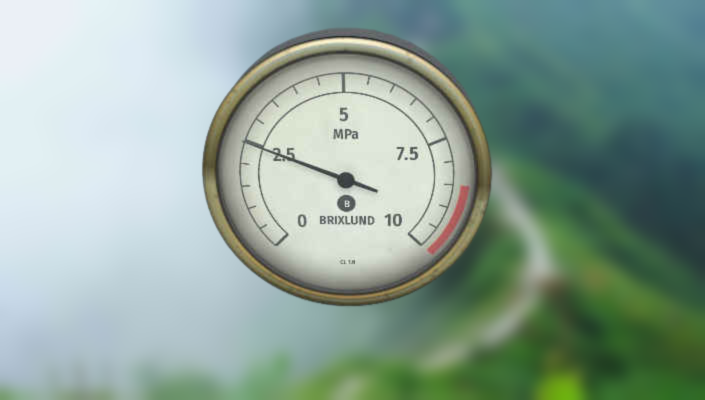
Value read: 2.5,MPa
